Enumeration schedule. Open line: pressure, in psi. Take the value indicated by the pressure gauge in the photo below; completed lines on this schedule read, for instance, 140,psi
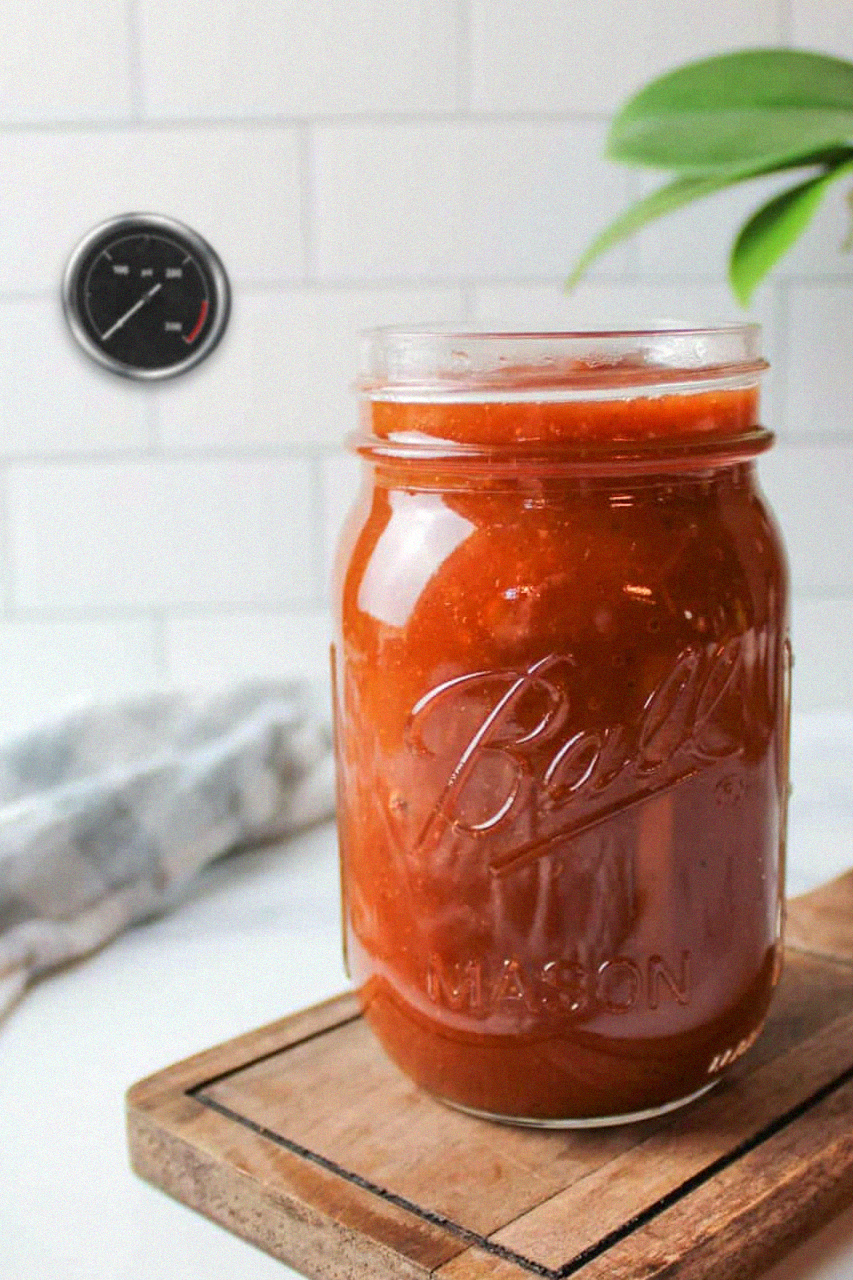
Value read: 0,psi
